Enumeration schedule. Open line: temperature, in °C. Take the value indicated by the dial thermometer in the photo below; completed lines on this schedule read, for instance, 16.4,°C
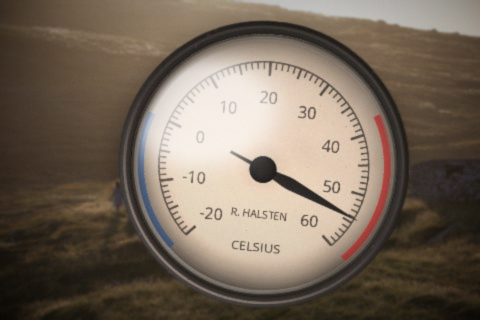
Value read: 54,°C
